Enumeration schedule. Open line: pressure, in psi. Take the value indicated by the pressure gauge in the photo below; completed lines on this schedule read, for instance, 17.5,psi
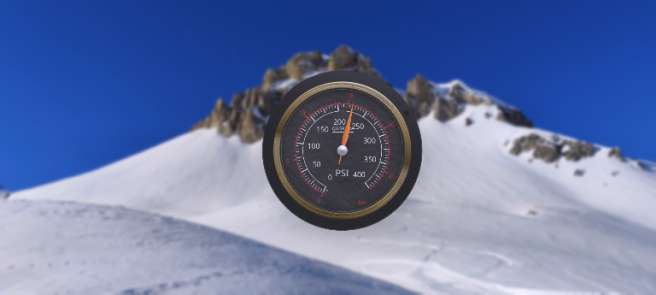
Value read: 225,psi
